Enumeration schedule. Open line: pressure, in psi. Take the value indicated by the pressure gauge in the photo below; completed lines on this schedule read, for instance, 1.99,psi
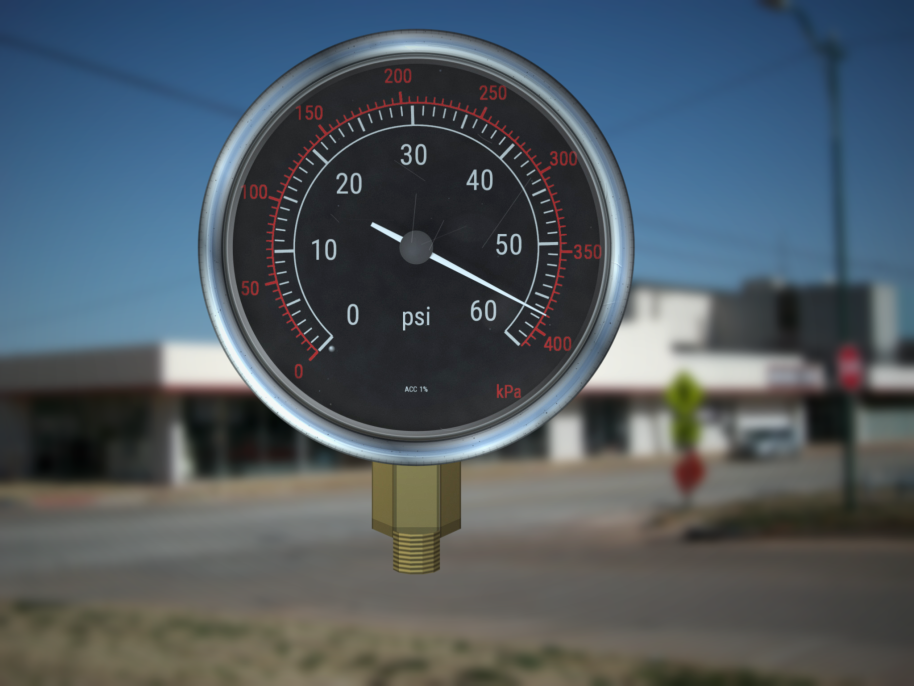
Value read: 56.5,psi
